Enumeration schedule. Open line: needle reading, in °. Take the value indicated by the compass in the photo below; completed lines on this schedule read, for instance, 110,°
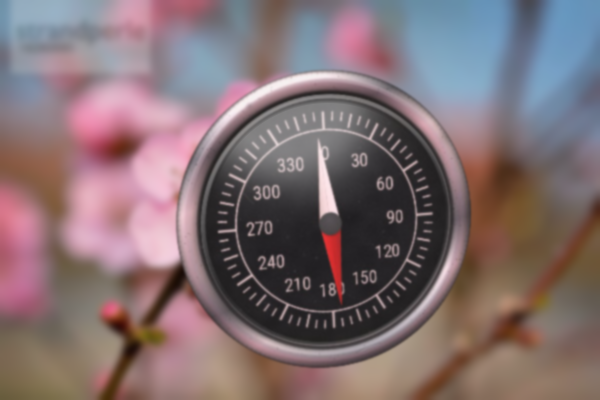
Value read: 175,°
